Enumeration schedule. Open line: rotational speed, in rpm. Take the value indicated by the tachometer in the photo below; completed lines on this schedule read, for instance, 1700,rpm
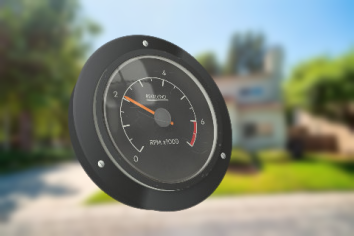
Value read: 2000,rpm
